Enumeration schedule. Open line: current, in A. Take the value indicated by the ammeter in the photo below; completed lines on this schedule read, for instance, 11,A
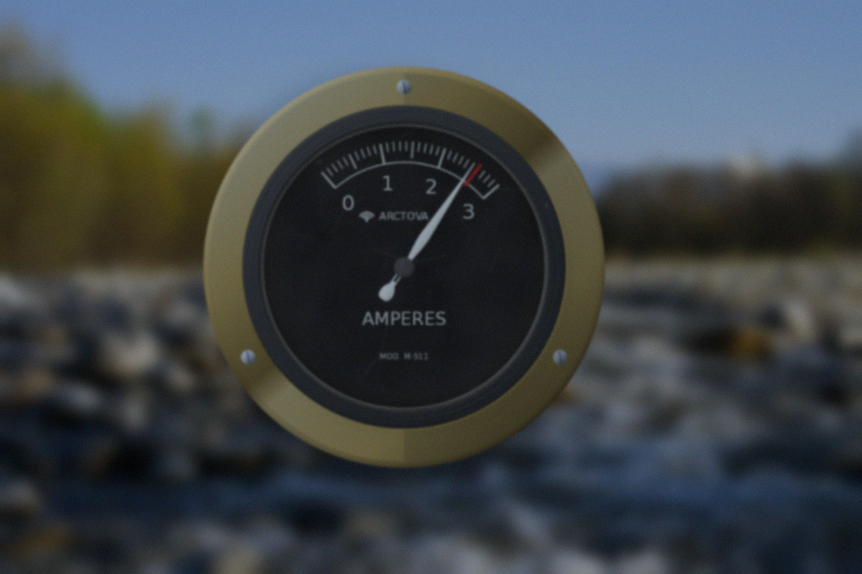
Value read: 2.5,A
